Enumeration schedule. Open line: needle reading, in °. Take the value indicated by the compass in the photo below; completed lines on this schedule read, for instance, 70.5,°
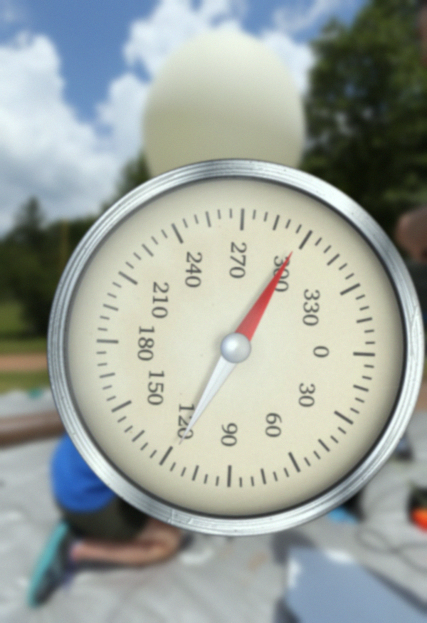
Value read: 297.5,°
